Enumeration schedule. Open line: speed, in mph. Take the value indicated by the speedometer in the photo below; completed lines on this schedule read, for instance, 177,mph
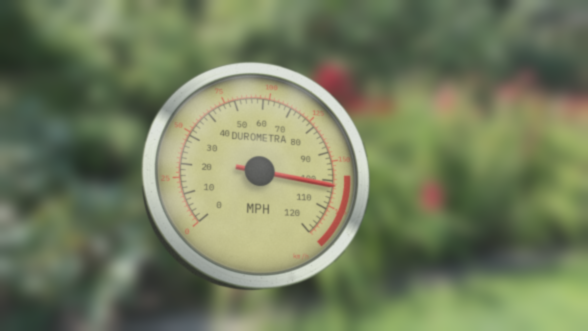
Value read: 102,mph
